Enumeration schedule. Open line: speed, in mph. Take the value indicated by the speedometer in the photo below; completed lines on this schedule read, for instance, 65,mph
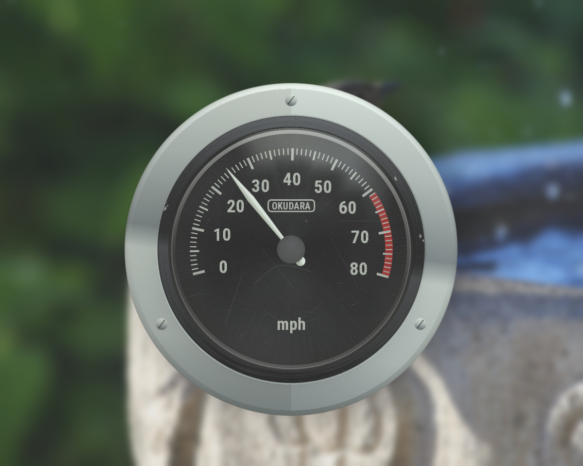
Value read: 25,mph
